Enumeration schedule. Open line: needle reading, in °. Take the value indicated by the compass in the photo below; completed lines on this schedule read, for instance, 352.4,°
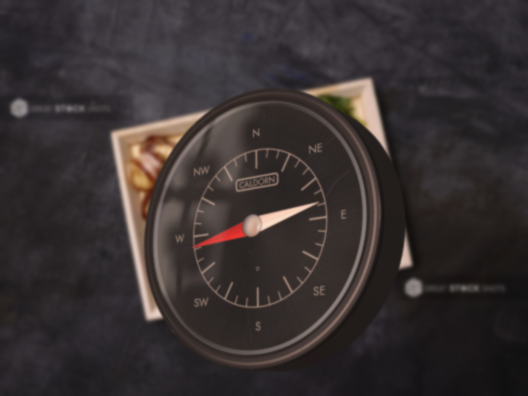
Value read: 260,°
